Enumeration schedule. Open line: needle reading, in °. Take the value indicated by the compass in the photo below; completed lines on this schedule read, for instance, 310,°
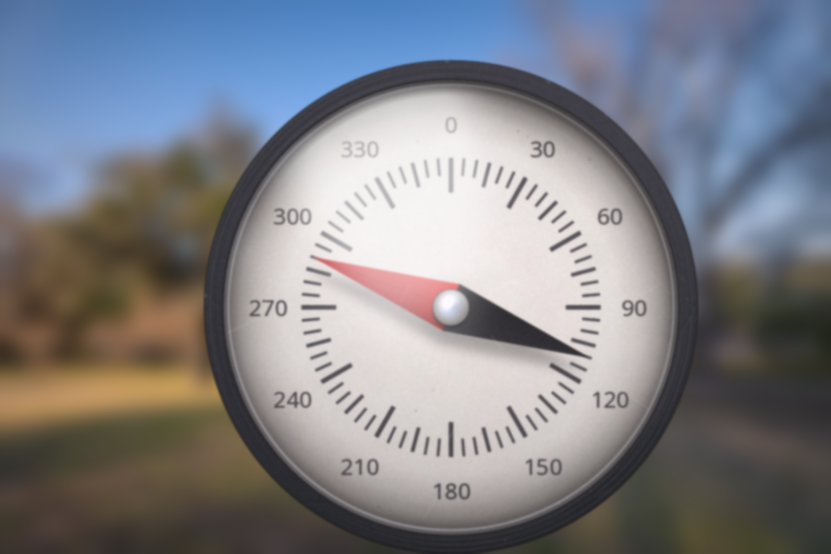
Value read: 290,°
